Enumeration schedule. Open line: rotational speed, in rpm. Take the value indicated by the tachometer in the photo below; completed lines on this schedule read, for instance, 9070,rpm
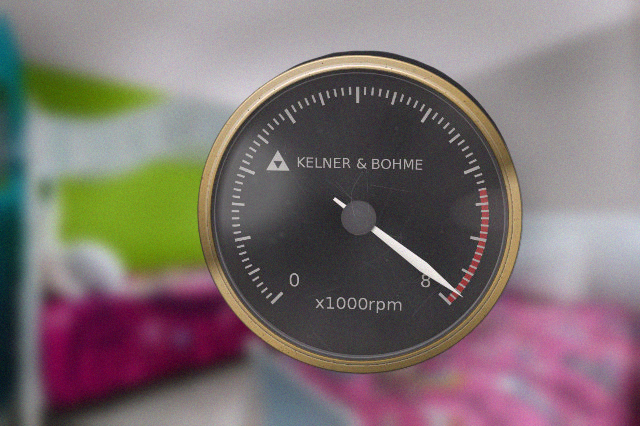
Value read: 7800,rpm
